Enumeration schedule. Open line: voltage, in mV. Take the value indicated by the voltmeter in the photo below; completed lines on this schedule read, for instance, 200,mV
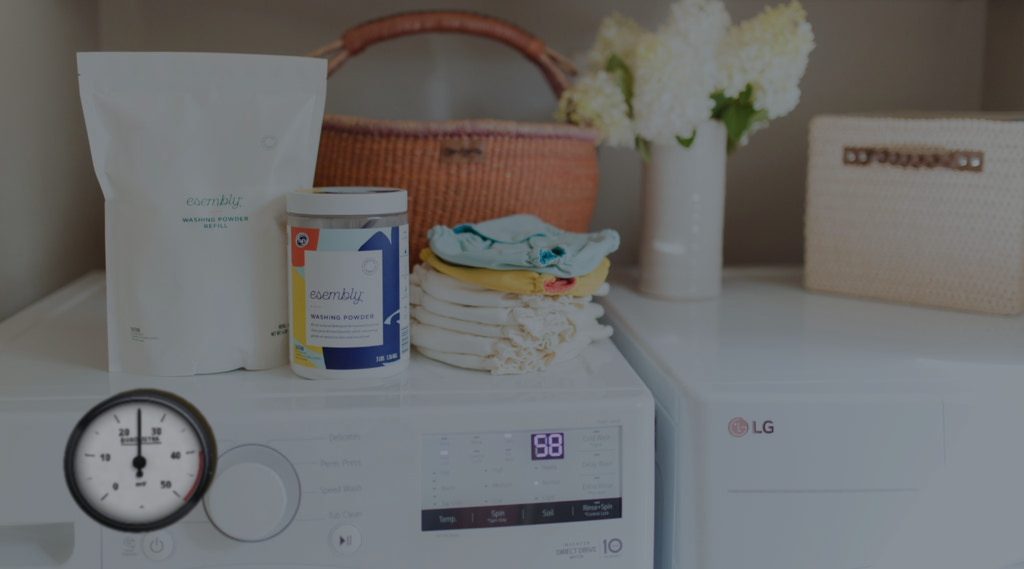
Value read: 25,mV
